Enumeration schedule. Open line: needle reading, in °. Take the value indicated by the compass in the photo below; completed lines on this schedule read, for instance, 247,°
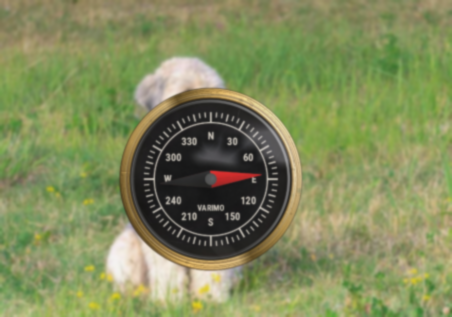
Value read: 85,°
